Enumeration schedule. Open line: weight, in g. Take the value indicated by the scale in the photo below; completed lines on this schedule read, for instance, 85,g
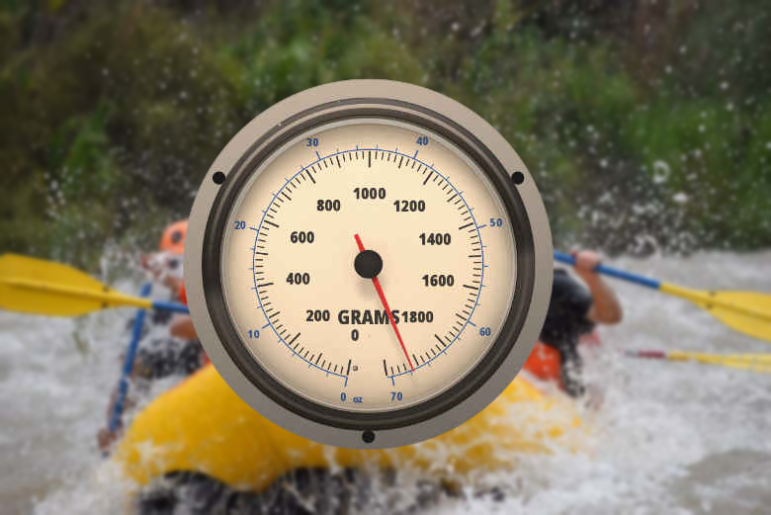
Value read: 1920,g
